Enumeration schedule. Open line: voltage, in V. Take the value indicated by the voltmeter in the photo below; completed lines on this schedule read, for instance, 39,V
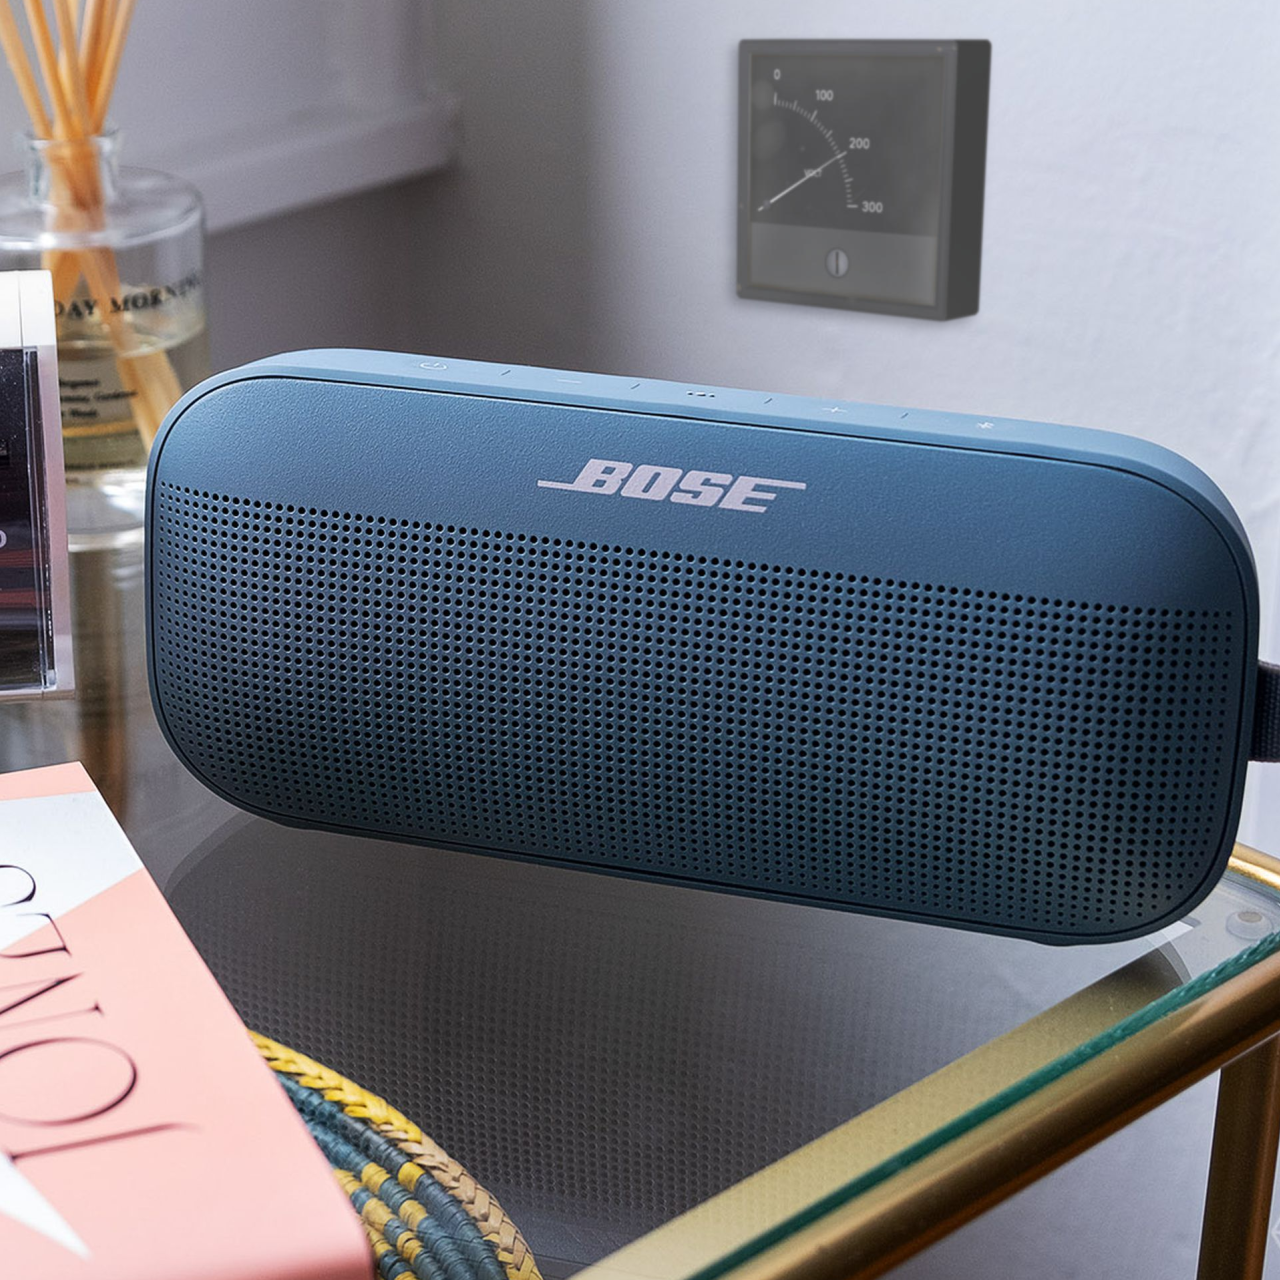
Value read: 200,V
